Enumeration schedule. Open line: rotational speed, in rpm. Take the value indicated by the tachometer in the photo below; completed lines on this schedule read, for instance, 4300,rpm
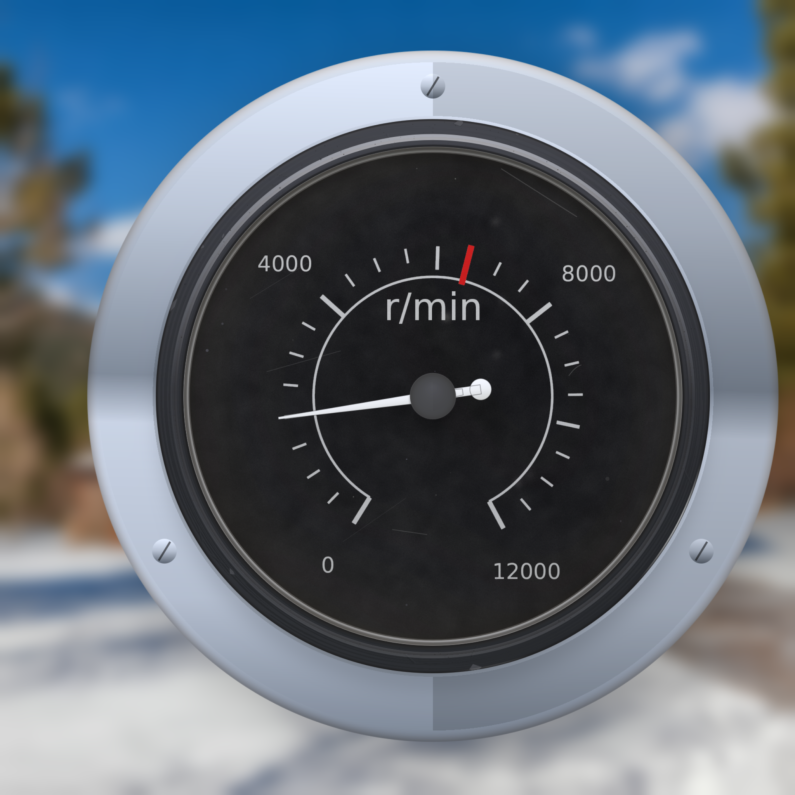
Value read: 2000,rpm
